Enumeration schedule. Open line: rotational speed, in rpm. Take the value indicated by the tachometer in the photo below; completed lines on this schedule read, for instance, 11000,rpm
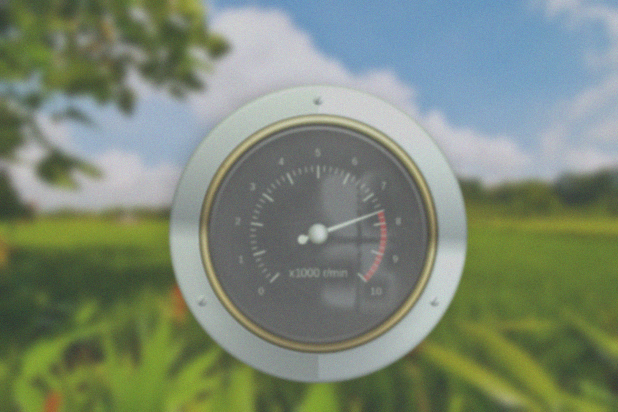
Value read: 7600,rpm
